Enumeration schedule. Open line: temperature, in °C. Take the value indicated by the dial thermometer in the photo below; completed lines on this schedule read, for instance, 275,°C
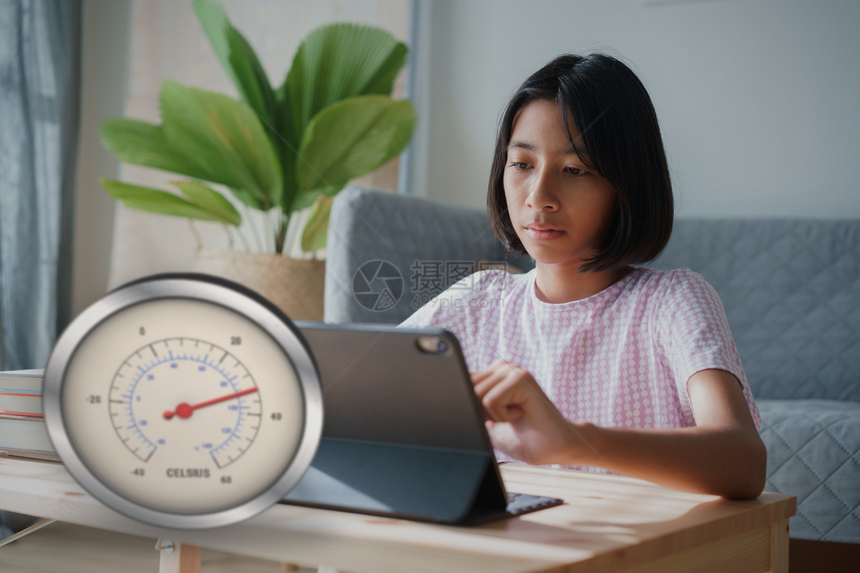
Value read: 32,°C
